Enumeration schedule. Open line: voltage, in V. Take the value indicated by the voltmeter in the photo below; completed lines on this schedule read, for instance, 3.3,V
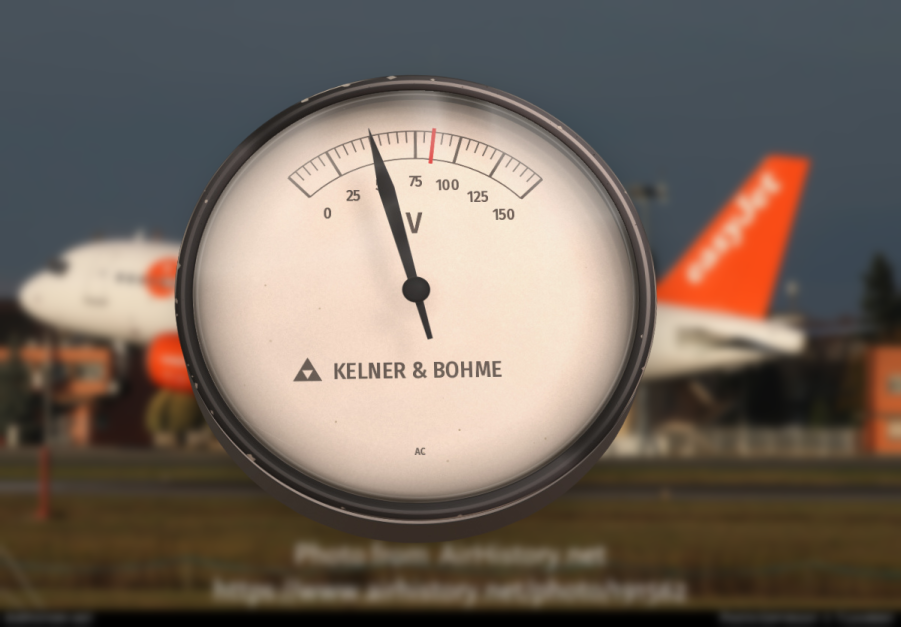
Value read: 50,V
